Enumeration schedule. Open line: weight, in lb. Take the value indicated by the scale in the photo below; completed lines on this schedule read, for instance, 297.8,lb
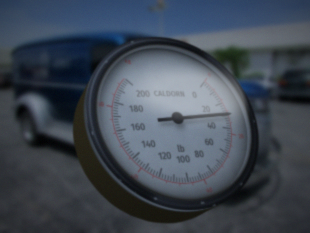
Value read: 30,lb
